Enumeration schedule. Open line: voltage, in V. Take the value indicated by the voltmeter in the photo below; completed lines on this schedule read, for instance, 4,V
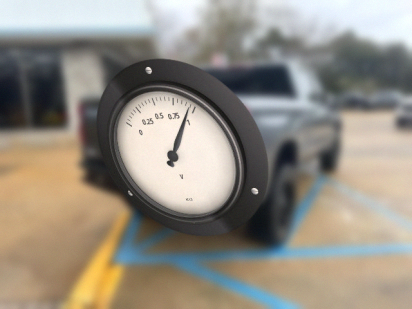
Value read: 0.95,V
